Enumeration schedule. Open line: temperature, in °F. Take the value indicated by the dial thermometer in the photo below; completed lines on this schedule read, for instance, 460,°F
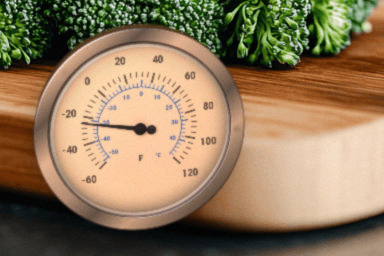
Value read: -24,°F
